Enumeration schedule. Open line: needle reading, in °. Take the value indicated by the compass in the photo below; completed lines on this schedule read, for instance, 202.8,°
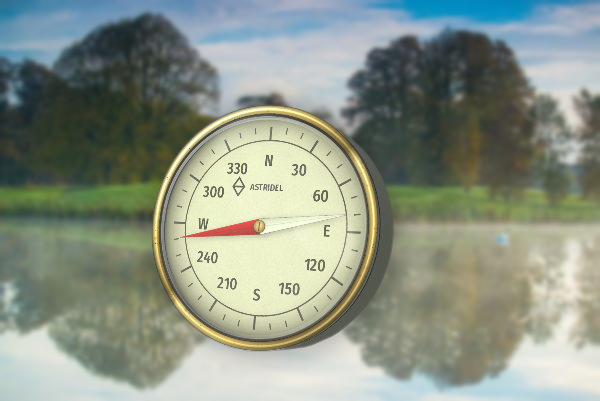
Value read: 260,°
